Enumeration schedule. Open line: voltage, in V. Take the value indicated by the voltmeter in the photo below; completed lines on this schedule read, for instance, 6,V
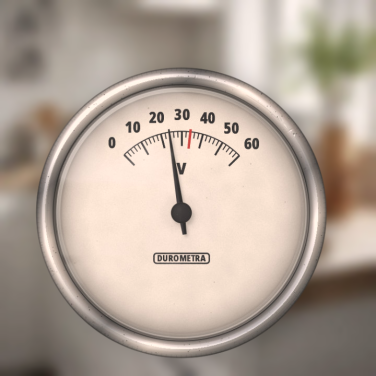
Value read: 24,V
